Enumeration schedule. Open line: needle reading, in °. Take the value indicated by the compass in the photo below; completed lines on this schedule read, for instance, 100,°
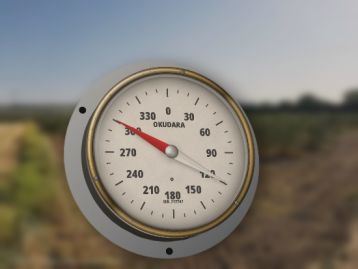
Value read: 300,°
